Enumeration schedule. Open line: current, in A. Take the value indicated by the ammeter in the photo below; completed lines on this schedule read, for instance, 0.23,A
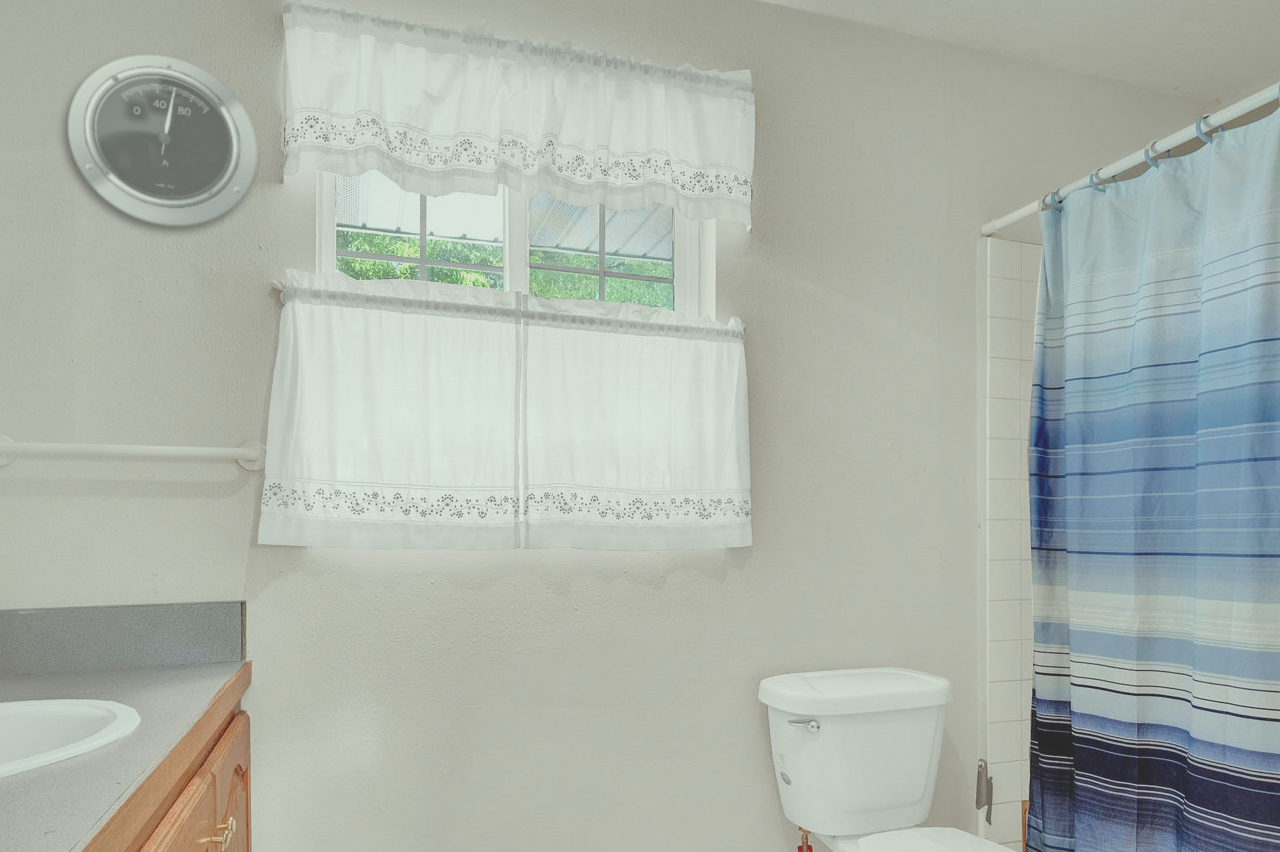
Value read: 60,A
